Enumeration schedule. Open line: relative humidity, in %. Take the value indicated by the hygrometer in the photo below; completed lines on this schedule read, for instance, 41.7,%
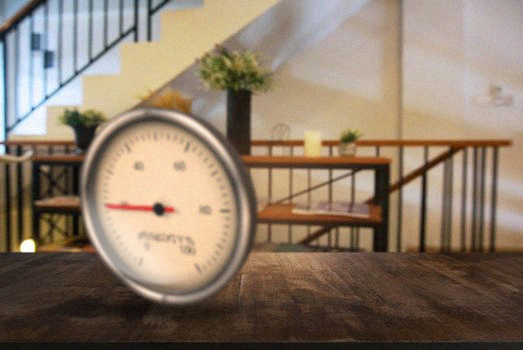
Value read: 20,%
